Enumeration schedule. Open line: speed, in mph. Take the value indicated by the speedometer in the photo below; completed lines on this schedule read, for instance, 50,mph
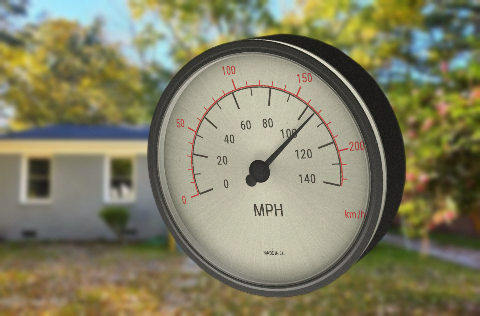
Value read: 105,mph
